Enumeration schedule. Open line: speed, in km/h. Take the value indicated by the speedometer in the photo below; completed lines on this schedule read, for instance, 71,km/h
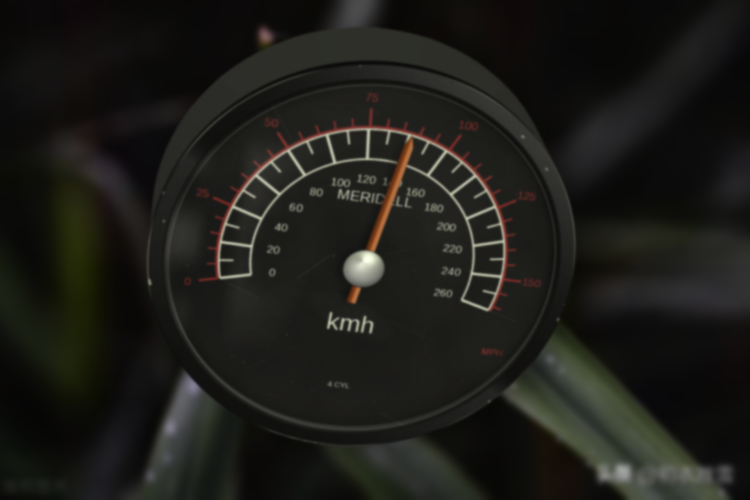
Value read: 140,km/h
